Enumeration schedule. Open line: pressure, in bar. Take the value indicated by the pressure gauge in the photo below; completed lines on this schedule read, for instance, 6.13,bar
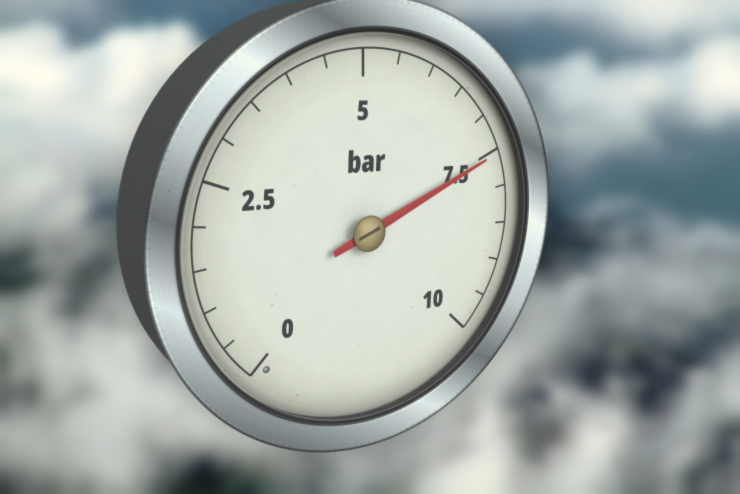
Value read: 7.5,bar
